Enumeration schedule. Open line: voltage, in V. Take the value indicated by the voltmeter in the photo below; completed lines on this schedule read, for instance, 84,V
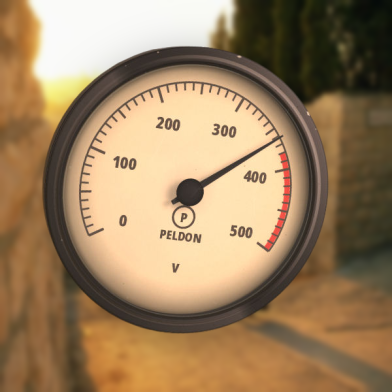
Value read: 360,V
